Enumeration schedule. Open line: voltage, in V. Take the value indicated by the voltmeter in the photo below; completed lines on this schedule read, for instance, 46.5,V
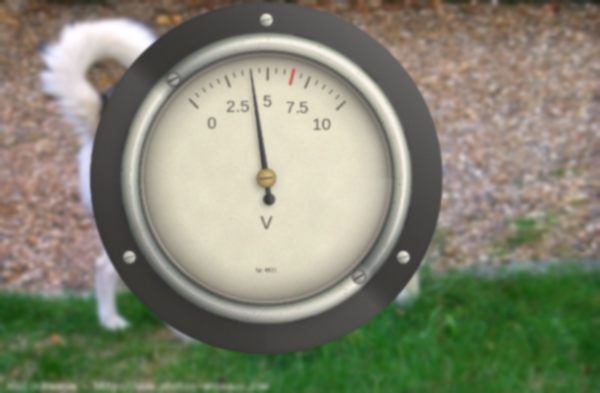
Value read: 4,V
